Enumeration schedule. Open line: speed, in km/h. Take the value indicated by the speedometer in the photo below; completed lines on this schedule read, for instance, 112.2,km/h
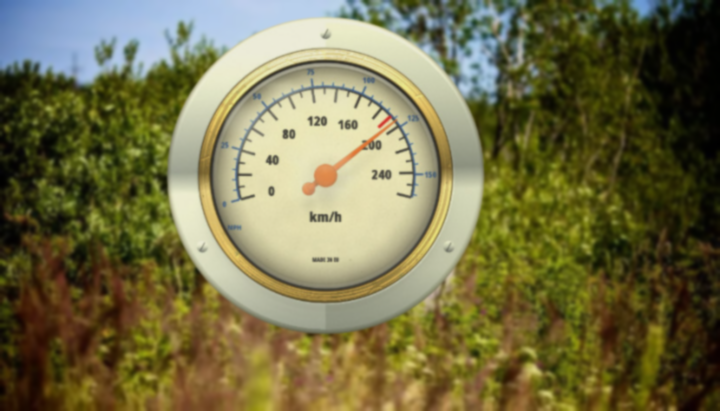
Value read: 195,km/h
